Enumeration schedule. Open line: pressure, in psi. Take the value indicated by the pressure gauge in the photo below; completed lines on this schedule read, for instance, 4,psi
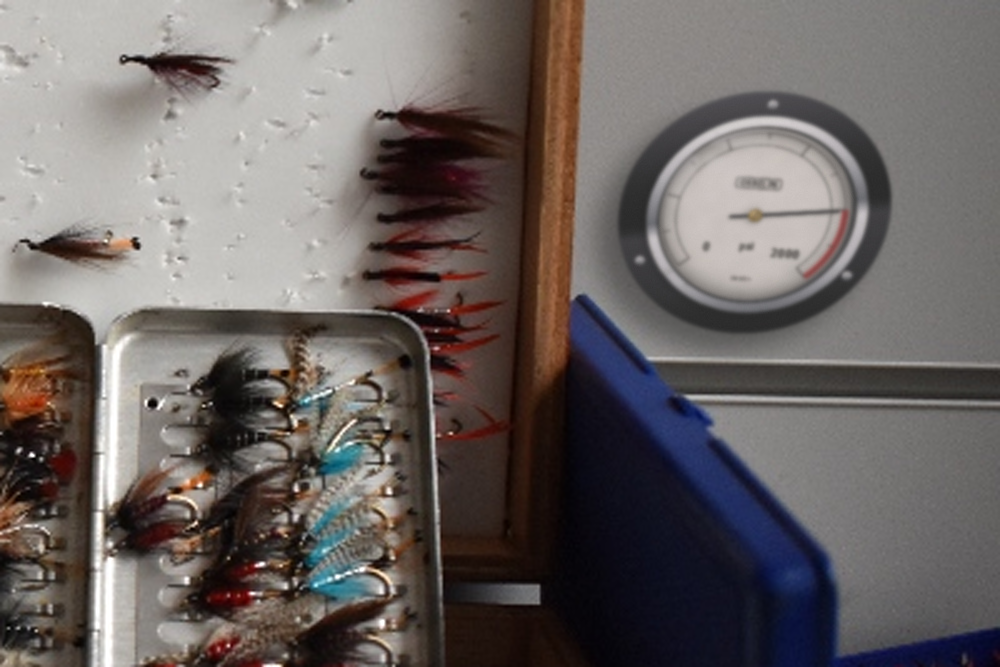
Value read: 1600,psi
